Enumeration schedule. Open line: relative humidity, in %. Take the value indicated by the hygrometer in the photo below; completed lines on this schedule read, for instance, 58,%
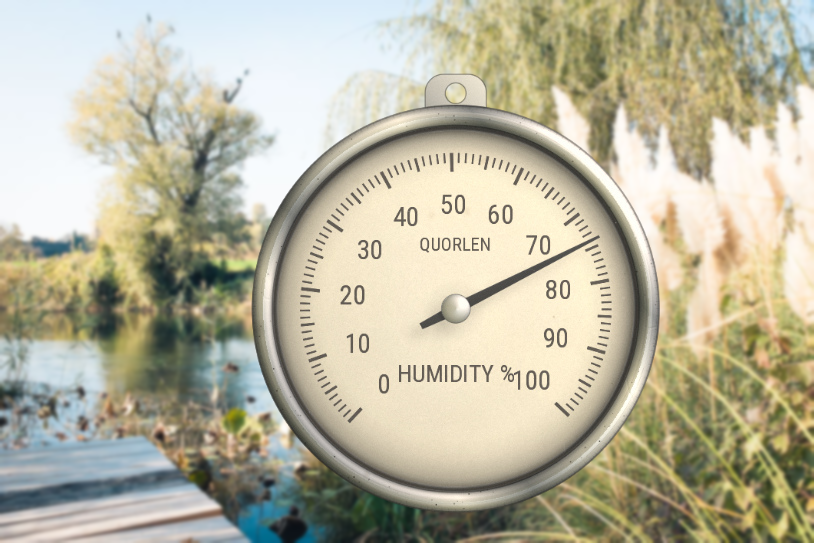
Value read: 74,%
